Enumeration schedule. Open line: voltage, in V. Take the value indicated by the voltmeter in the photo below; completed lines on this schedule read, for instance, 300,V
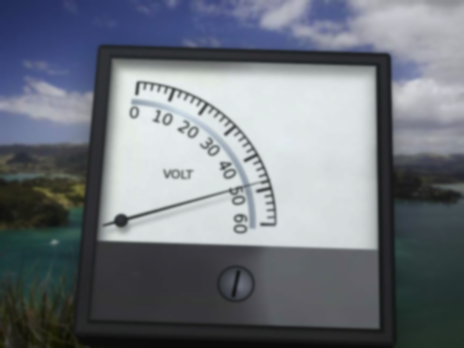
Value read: 48,V
